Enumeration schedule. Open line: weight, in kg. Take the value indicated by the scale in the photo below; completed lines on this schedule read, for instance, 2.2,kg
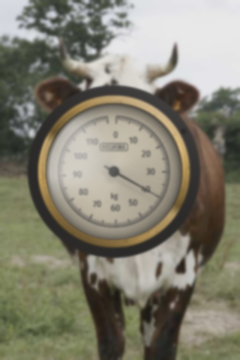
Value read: 40,kg
